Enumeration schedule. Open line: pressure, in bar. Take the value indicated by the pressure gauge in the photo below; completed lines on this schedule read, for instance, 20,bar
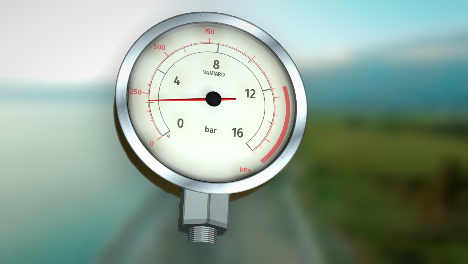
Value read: 2,bar
